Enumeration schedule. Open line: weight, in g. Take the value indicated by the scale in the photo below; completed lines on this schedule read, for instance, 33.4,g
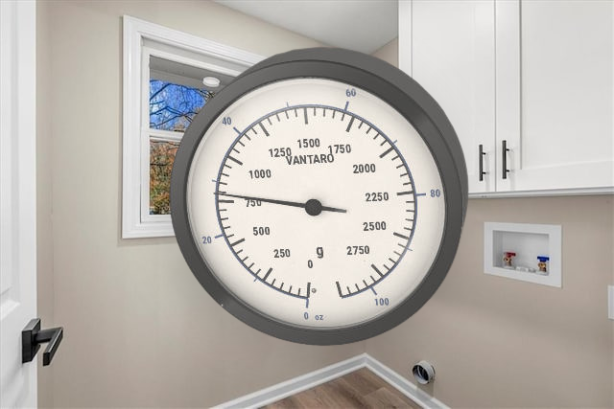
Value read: 800,g
